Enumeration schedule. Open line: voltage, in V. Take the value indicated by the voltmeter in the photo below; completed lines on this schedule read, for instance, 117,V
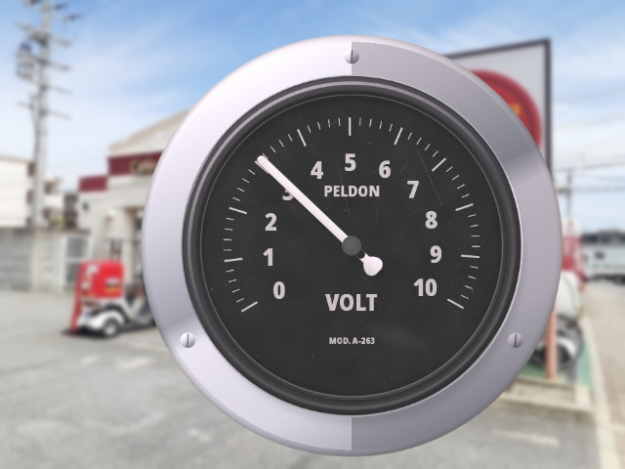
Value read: 3.1,V
